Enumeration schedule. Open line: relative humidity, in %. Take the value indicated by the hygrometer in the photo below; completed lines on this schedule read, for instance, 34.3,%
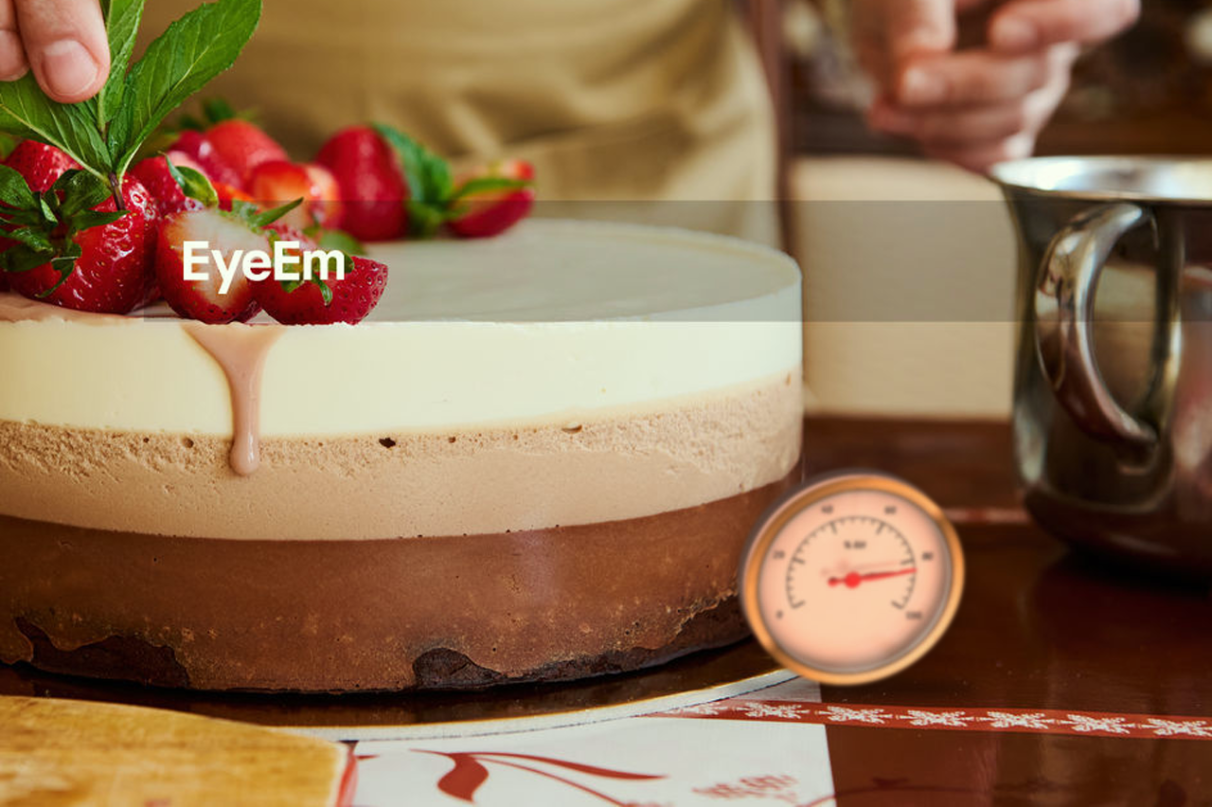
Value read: 84,%
